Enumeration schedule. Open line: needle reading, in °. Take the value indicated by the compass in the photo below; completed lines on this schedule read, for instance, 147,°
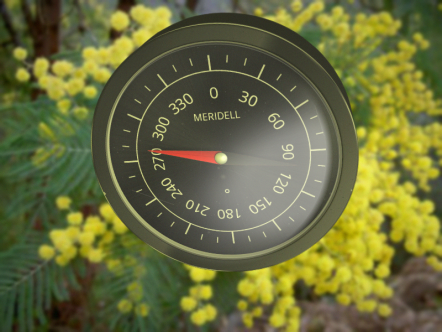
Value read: 280,°
